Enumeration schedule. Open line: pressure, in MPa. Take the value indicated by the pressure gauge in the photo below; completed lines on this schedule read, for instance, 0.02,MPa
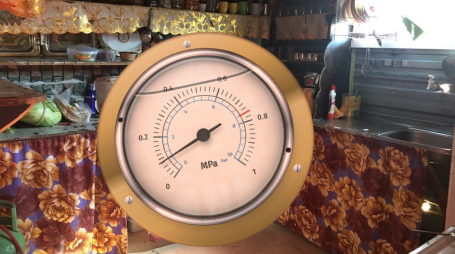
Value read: 0.08,MPa
